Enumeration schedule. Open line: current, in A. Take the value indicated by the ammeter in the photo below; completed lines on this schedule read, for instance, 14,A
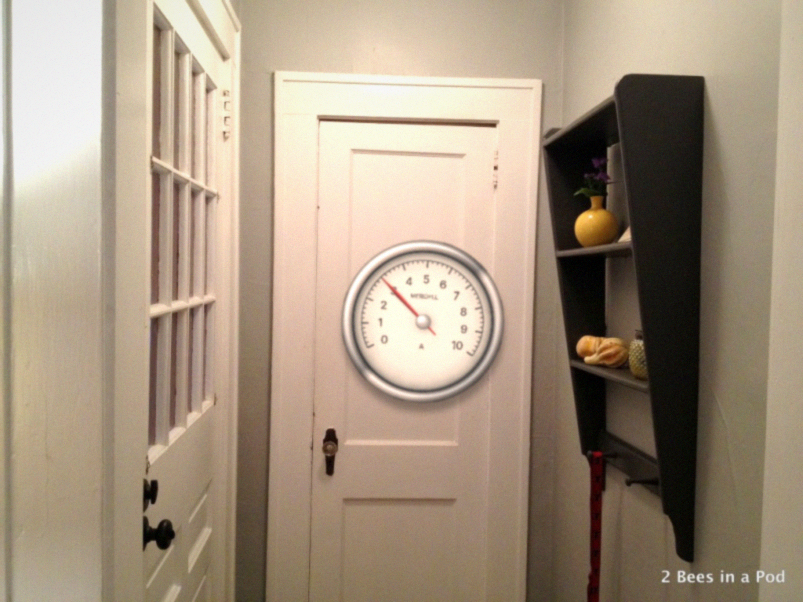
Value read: 3,A
